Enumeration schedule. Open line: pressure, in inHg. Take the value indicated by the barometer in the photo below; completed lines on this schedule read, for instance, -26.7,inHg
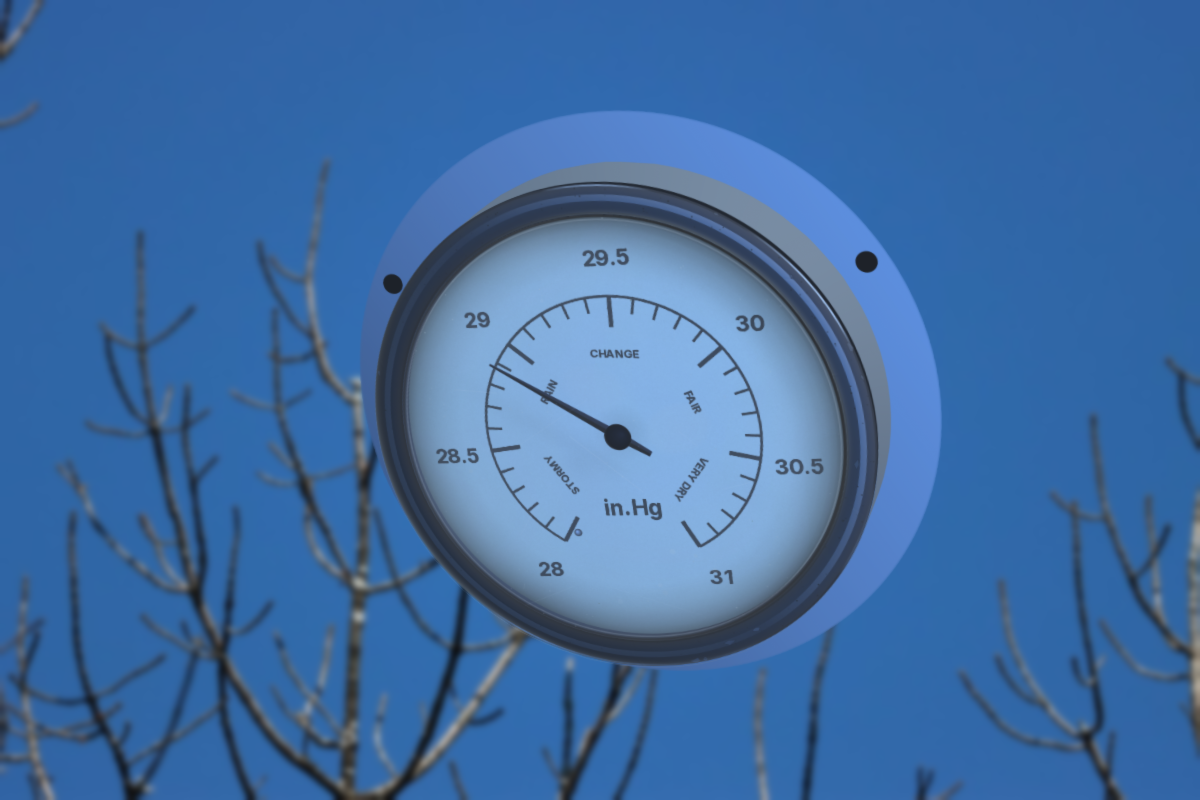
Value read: 28.9,inHg
